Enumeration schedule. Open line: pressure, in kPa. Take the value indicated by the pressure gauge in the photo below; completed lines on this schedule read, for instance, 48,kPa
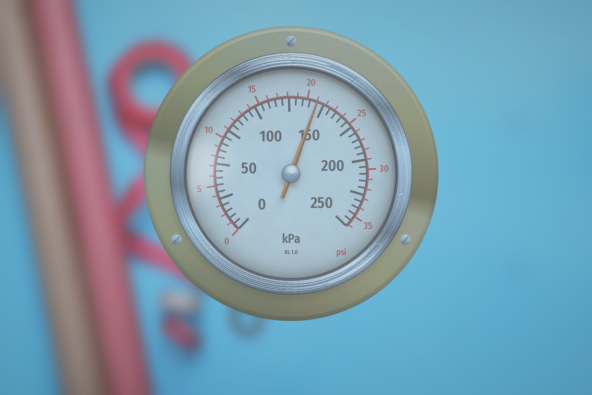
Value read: 145,kPa
